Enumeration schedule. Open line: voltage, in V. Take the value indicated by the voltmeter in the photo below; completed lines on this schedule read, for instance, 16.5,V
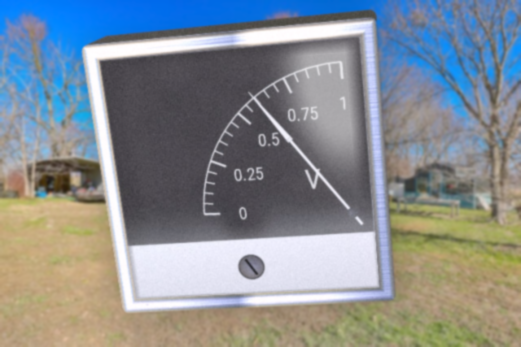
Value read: 0.6,V
